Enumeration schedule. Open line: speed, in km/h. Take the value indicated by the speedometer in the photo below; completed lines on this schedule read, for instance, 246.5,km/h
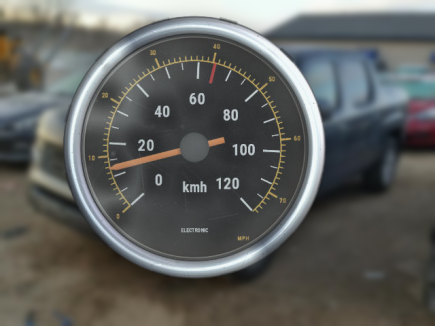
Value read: 12.5,km/h
